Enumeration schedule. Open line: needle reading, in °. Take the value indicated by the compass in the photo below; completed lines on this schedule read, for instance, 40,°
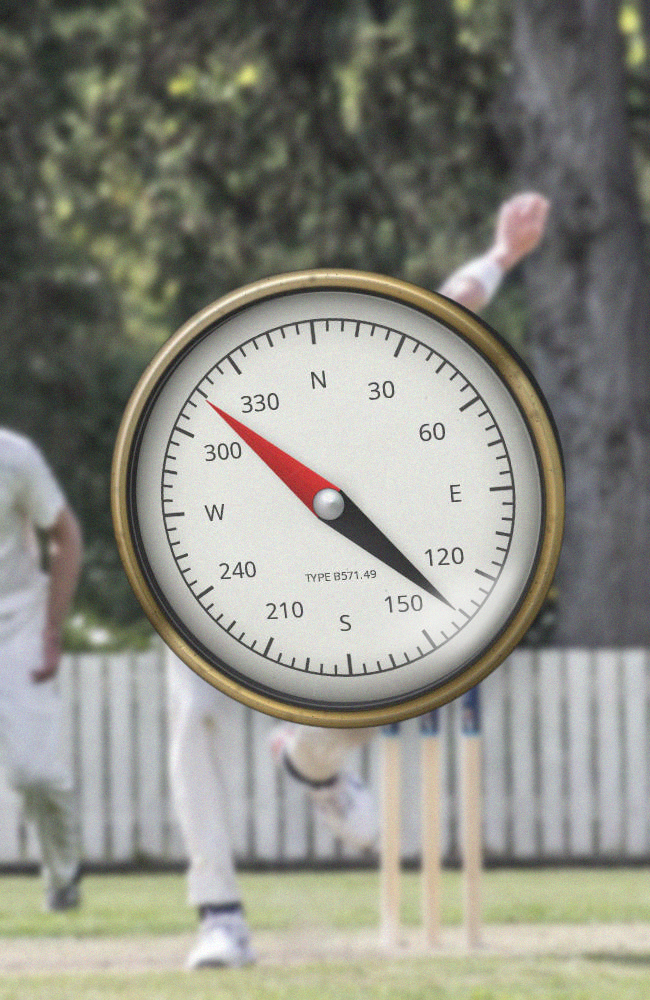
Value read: 315,°
